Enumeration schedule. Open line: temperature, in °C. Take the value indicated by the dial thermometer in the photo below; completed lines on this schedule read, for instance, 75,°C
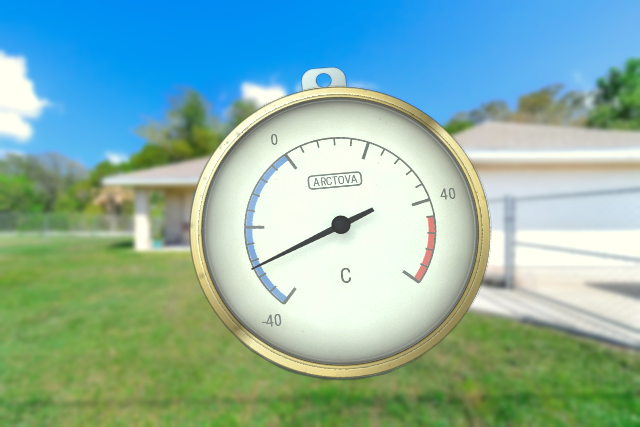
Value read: -30,°C
